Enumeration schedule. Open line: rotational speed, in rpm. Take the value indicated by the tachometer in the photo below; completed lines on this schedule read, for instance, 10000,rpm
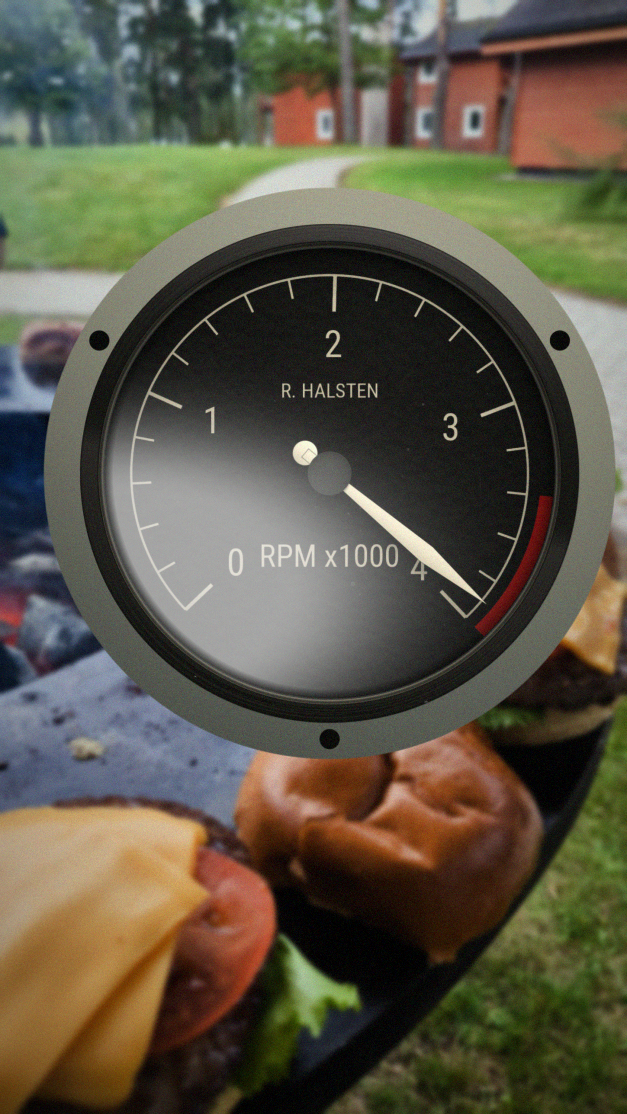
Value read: 3900,rpm
